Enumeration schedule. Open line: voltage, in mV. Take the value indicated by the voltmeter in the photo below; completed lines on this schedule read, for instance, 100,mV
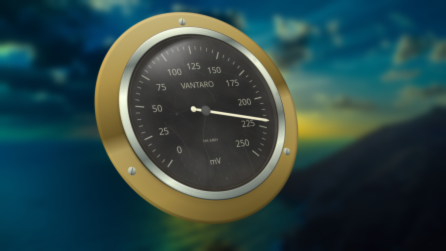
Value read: 220,mV
